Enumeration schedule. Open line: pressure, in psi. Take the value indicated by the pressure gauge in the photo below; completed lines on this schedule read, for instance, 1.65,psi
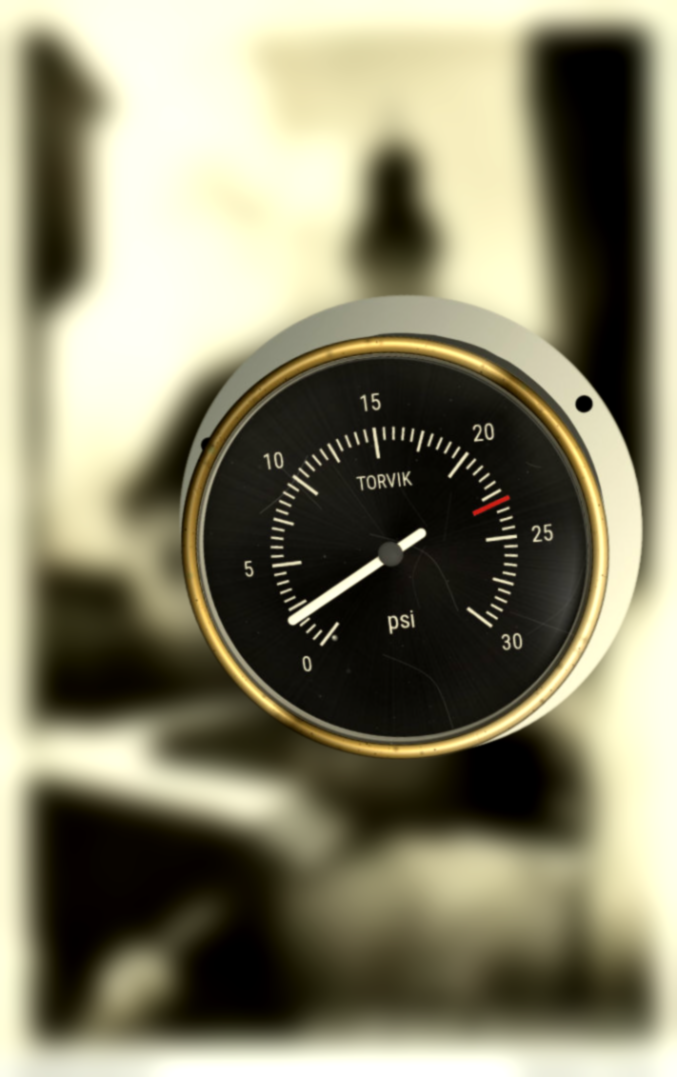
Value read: 2,psi
